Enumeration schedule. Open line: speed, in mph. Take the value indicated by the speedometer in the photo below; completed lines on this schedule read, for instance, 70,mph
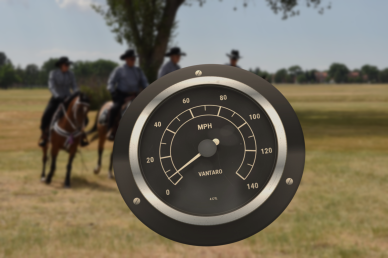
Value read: 5,mph
